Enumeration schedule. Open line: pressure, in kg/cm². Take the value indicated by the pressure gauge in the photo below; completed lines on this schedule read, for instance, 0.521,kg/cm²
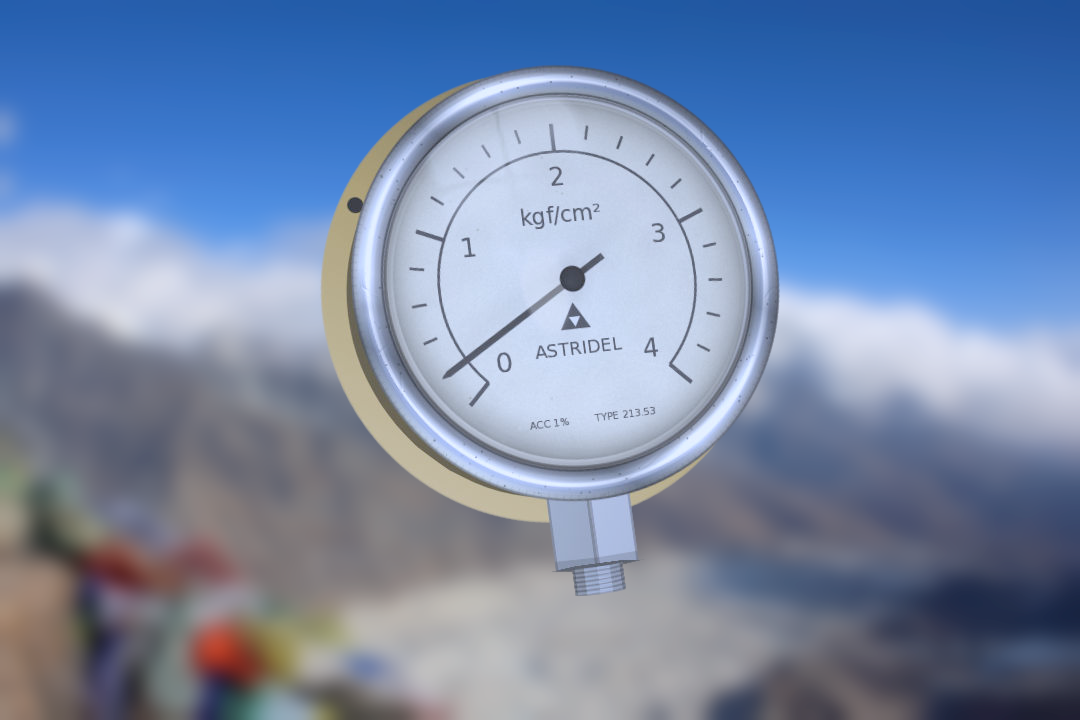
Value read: 0.2,kg/cm²
